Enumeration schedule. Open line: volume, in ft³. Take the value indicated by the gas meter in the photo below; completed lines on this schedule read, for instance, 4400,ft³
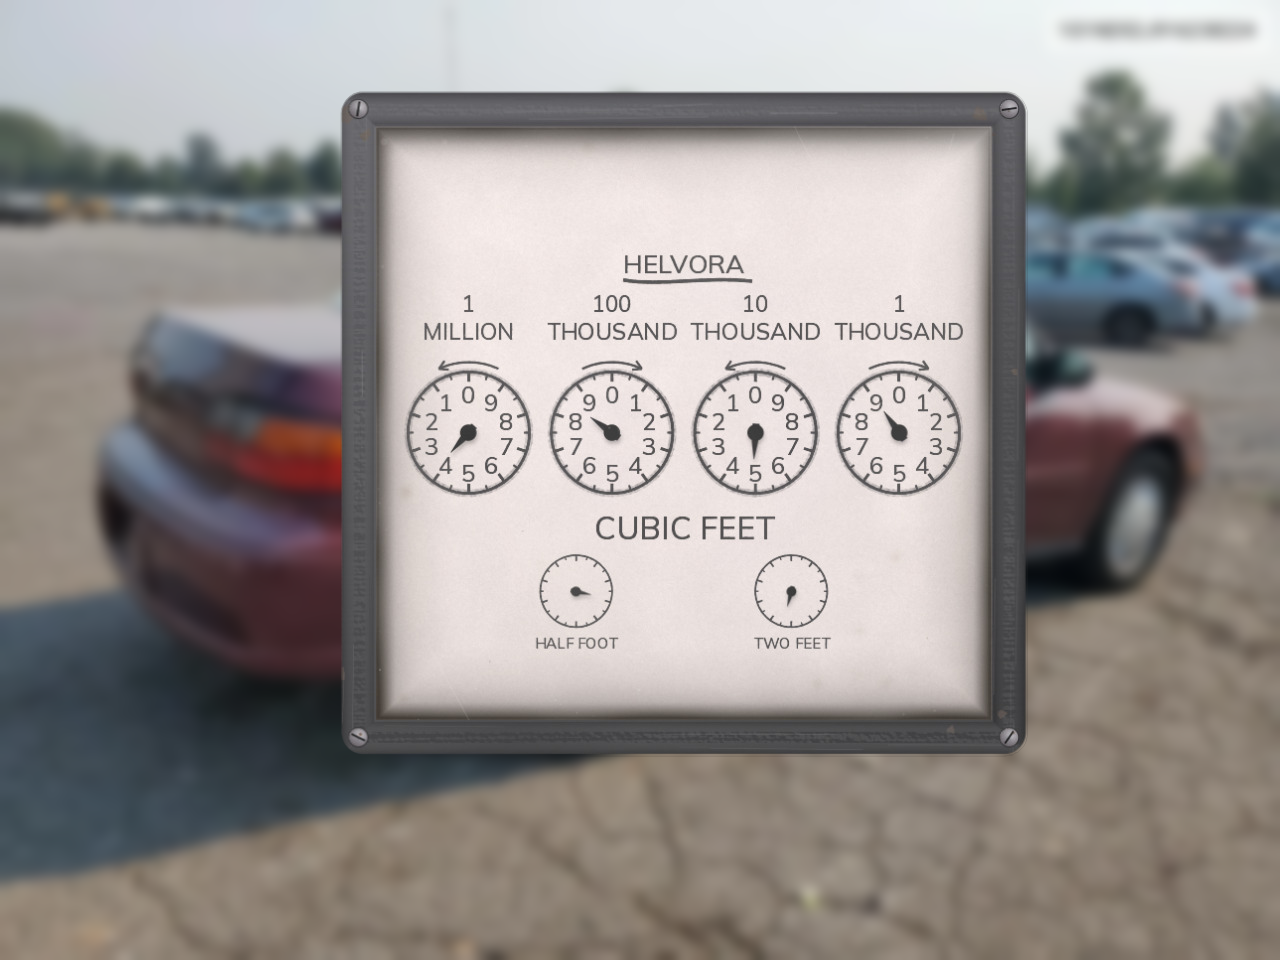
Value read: 384900,ft³
